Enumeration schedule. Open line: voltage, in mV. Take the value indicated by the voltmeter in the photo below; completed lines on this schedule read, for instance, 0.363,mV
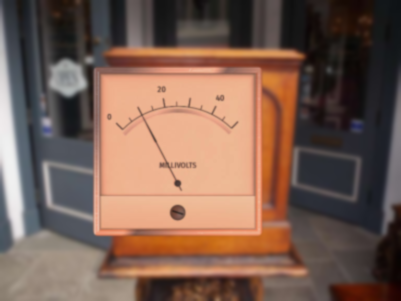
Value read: 10,mV
